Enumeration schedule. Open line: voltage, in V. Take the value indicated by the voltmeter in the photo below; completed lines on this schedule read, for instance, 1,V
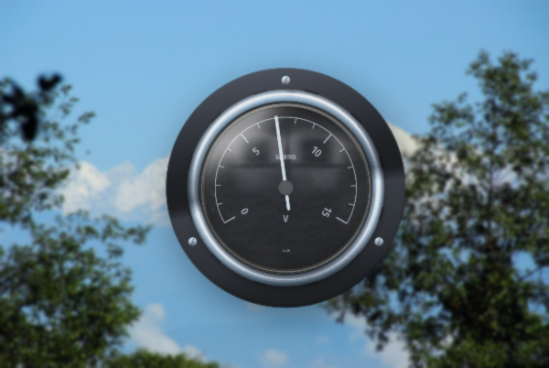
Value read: 7,V
